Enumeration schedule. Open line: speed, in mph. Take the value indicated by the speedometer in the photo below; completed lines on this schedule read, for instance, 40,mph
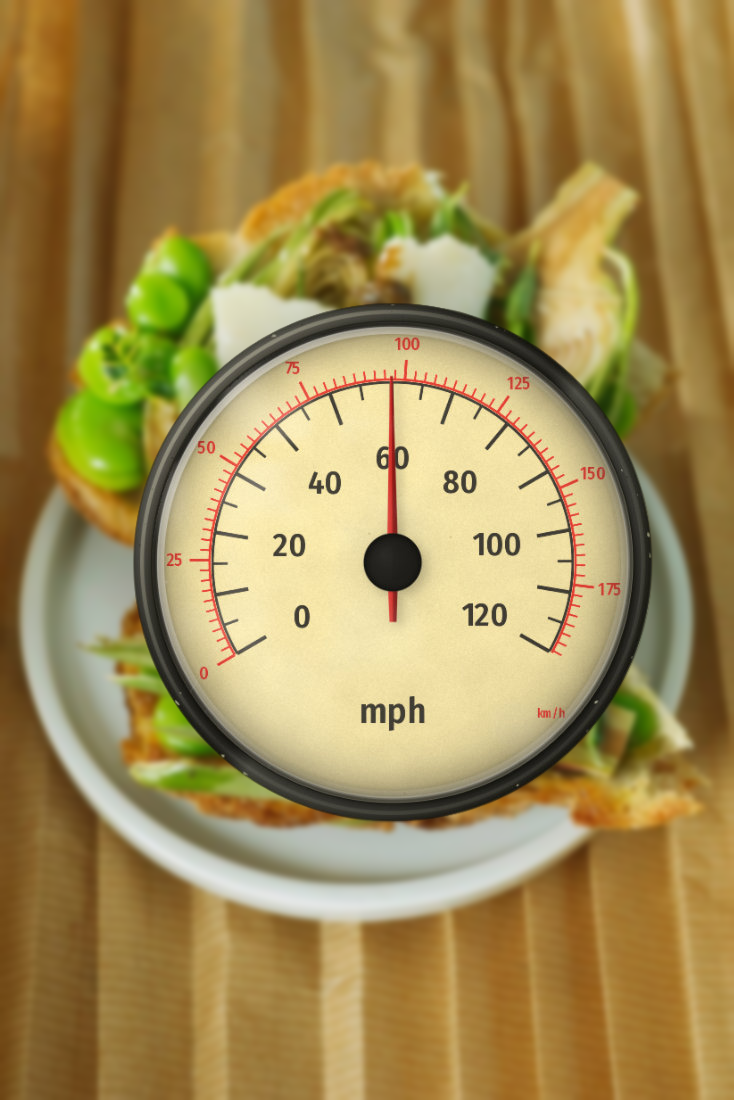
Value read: 60,mph
